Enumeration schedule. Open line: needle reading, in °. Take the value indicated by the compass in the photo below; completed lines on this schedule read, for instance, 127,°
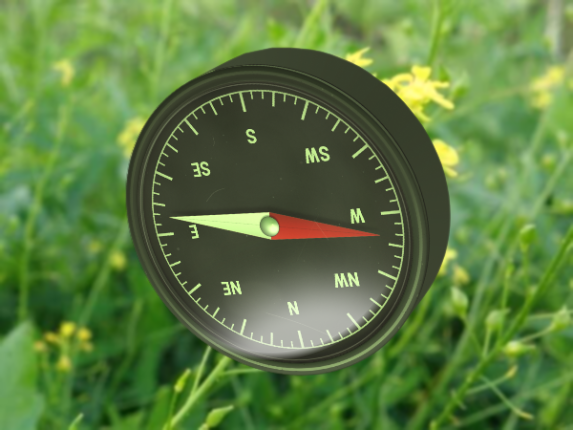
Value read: 280,°
